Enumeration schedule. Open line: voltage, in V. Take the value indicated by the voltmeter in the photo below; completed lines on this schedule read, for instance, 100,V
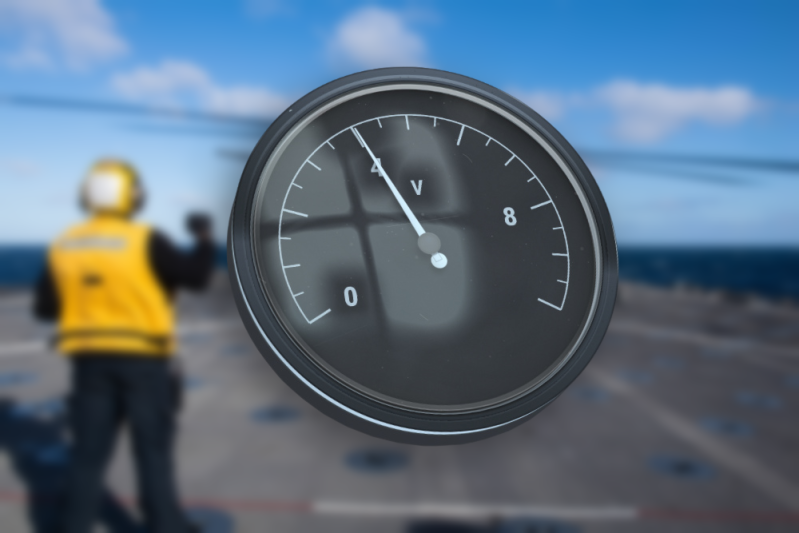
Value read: 4,V
